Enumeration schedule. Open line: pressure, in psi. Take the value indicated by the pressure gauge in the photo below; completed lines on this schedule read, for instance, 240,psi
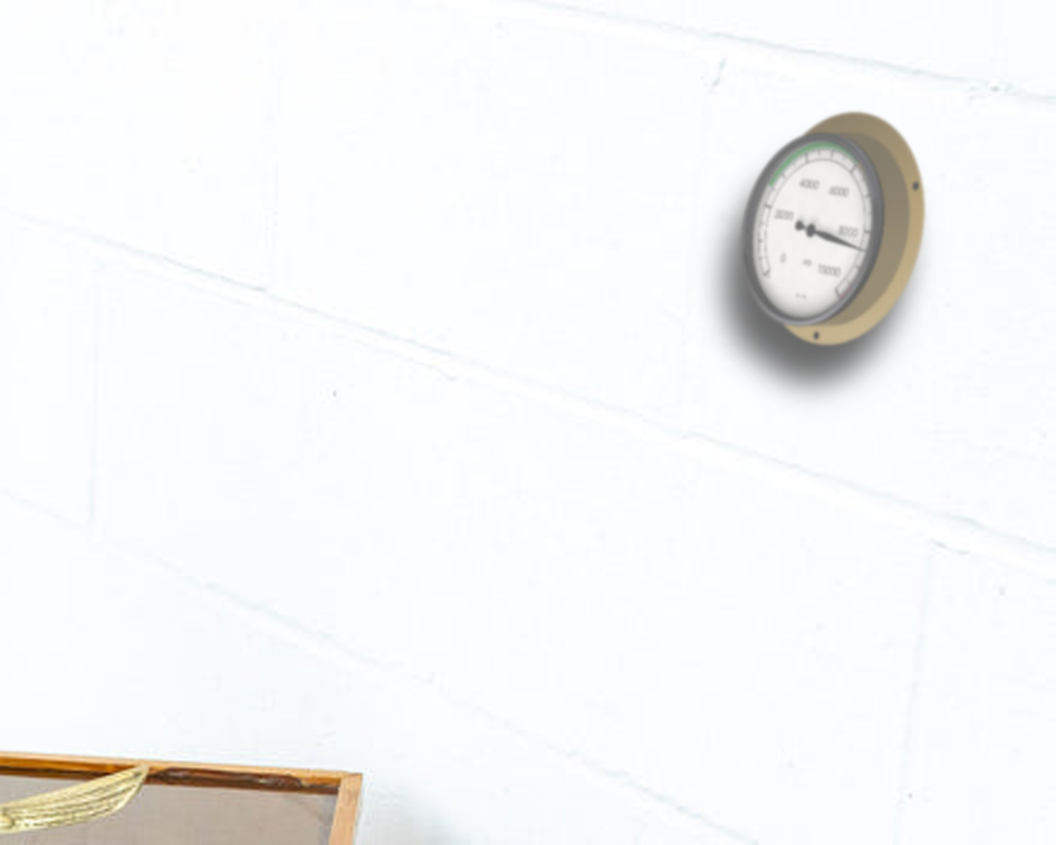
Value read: 8500,psi
